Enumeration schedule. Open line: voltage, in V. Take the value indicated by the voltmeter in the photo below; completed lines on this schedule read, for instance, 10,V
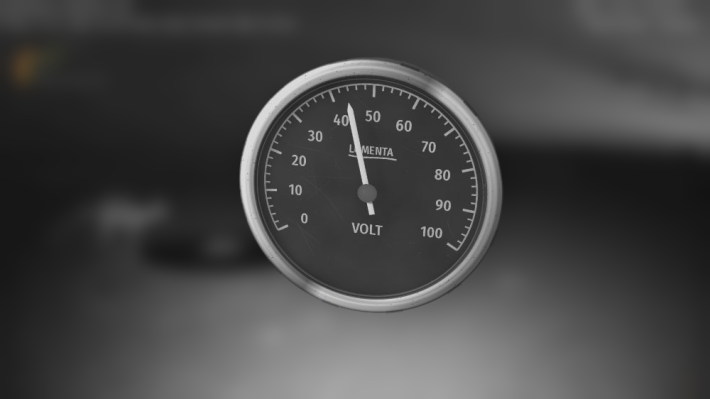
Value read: 44,V
